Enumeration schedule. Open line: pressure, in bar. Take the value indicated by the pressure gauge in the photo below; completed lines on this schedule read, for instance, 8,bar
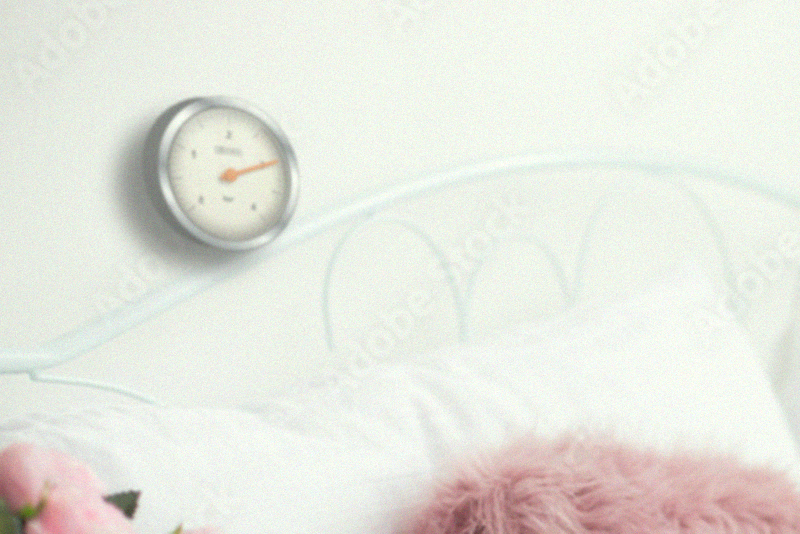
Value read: 3,bar
